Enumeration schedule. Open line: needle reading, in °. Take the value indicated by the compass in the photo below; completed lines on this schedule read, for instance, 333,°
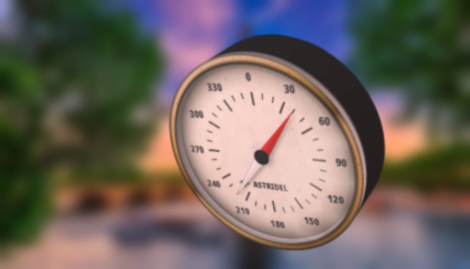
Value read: 40,°
